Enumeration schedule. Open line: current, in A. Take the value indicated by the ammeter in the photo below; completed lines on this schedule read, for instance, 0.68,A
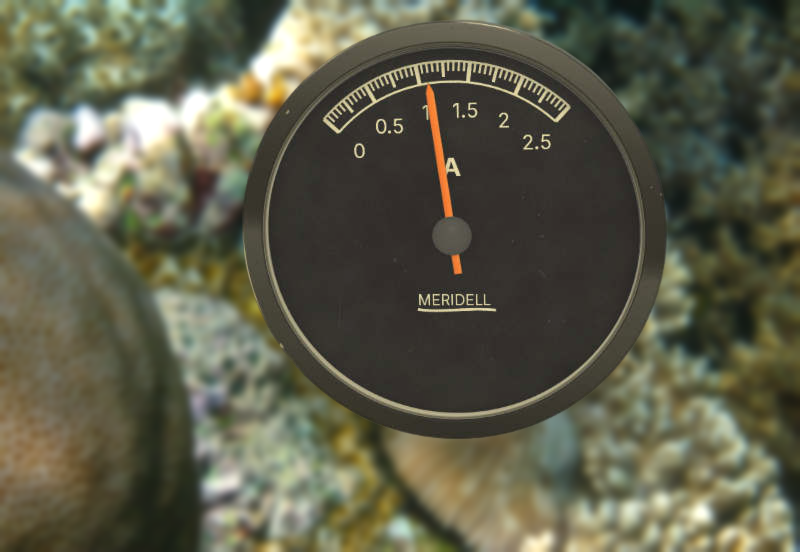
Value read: 1.1,A
